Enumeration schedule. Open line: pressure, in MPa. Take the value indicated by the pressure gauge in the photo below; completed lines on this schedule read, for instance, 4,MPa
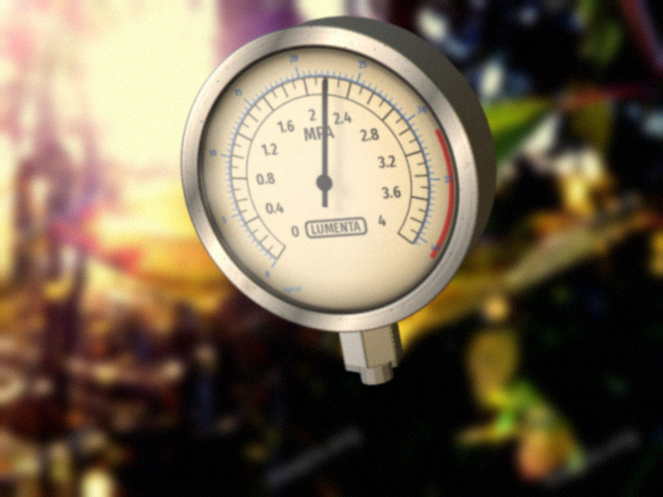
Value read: 2.2,MPa
